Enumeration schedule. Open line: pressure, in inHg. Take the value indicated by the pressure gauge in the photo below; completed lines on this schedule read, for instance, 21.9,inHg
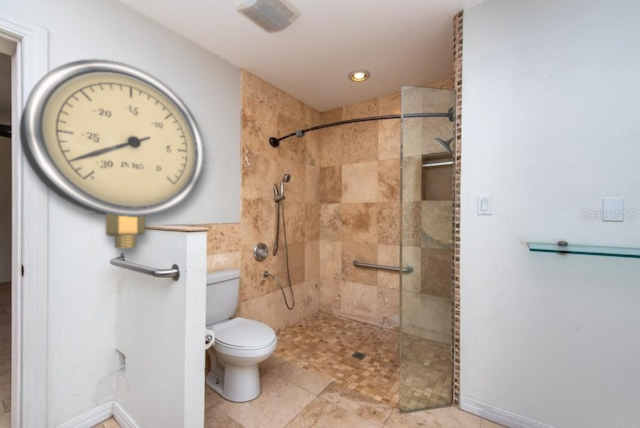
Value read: -28,inHg
